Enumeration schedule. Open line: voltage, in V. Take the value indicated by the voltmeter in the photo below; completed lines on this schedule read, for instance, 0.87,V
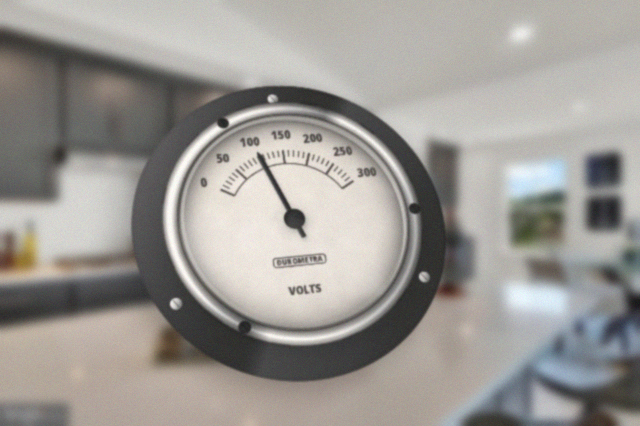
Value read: 100,V
